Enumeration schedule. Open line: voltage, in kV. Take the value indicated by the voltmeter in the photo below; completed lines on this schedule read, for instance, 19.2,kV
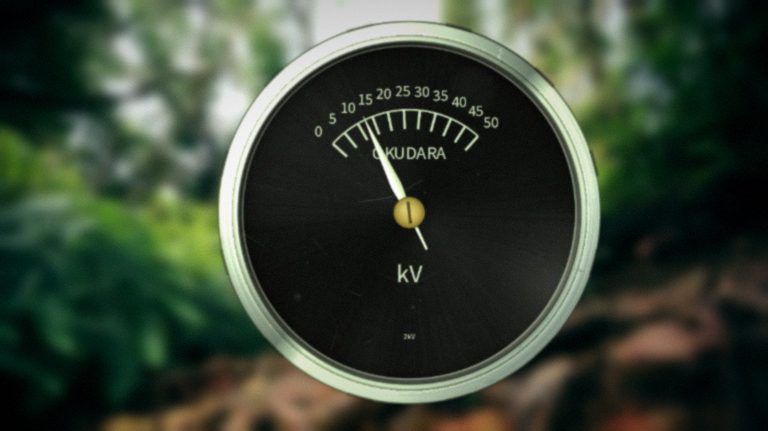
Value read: 12.5,kV
